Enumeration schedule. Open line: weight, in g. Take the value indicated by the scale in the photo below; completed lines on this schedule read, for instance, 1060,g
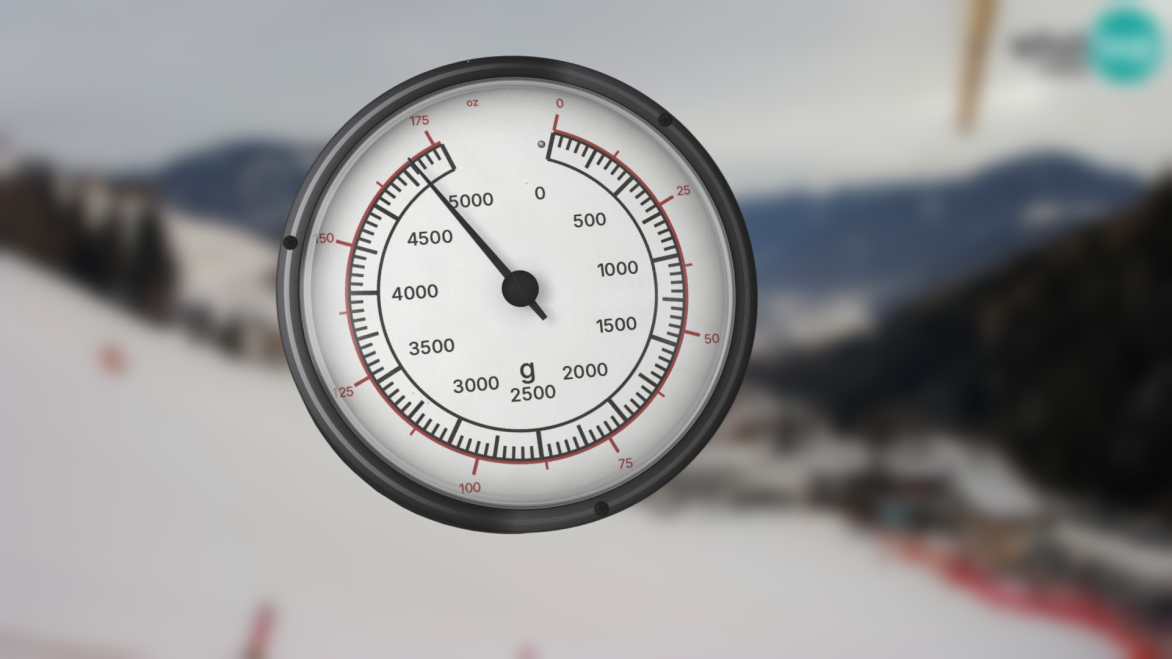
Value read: 4800,g
